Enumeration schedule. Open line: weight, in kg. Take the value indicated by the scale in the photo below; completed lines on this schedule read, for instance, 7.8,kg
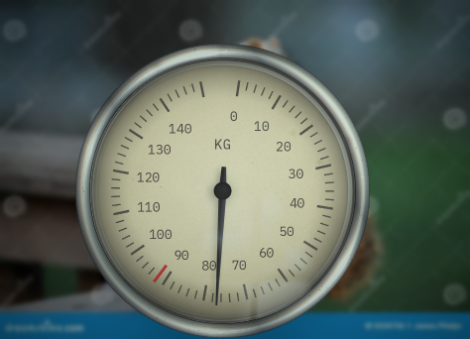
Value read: 77,kg
